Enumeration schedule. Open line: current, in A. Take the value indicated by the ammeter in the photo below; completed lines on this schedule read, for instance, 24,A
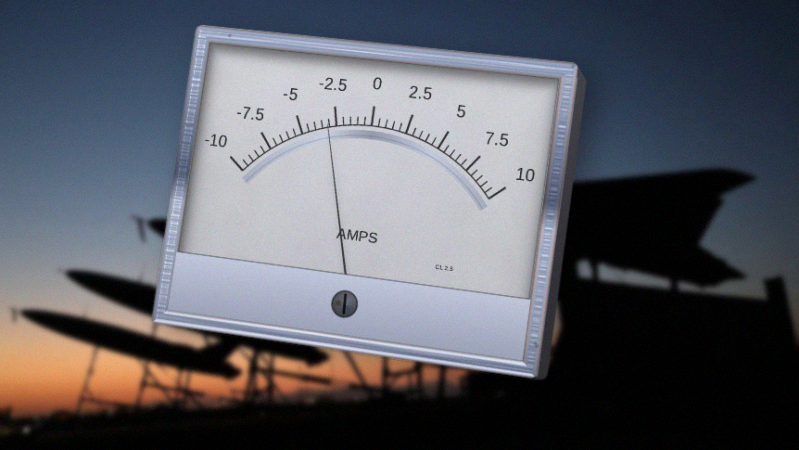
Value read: -3,A
